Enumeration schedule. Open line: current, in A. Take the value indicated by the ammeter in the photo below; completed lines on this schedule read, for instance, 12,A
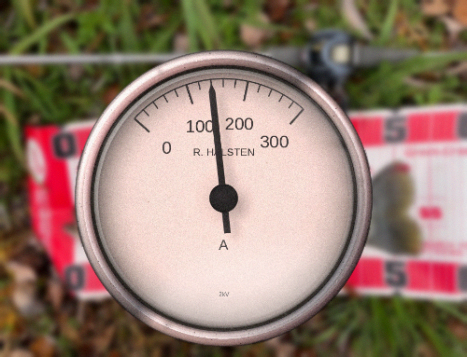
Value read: 140,A
